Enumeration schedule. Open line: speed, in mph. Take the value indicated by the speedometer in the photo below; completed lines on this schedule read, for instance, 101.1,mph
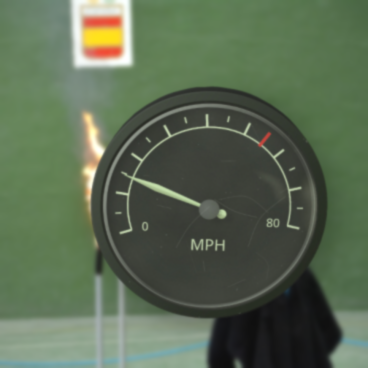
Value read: 15,mph
